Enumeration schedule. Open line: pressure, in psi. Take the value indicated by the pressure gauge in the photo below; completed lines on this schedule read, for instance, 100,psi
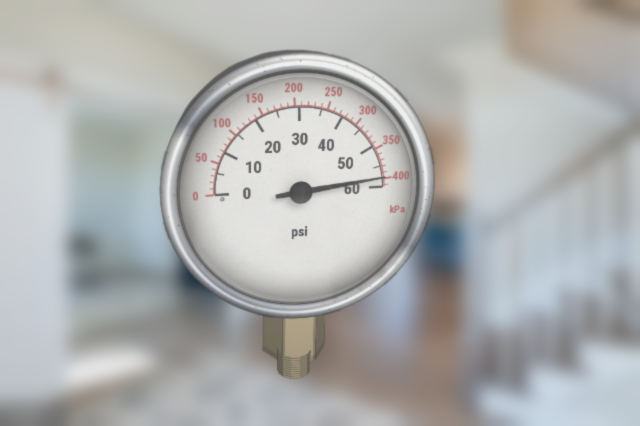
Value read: 57.5,psi
